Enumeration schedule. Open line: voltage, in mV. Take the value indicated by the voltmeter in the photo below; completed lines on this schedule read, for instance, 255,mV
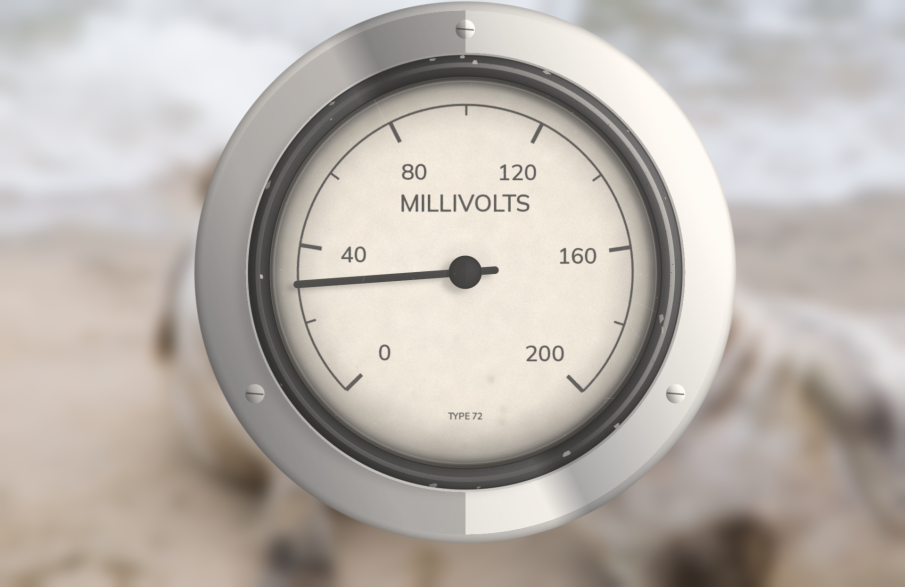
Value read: 30,mV
